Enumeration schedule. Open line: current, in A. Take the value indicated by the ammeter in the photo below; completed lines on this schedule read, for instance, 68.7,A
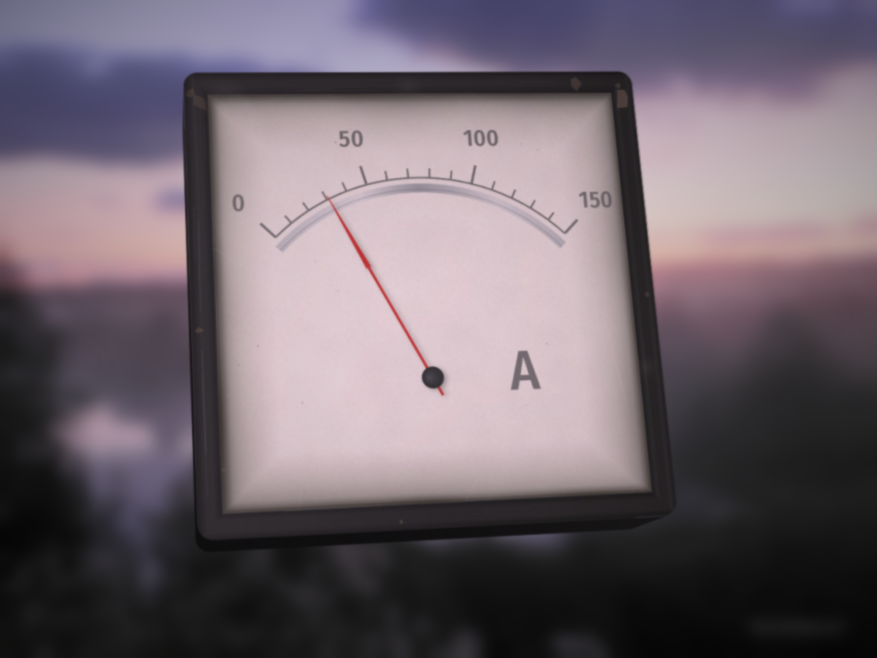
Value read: 30,A
